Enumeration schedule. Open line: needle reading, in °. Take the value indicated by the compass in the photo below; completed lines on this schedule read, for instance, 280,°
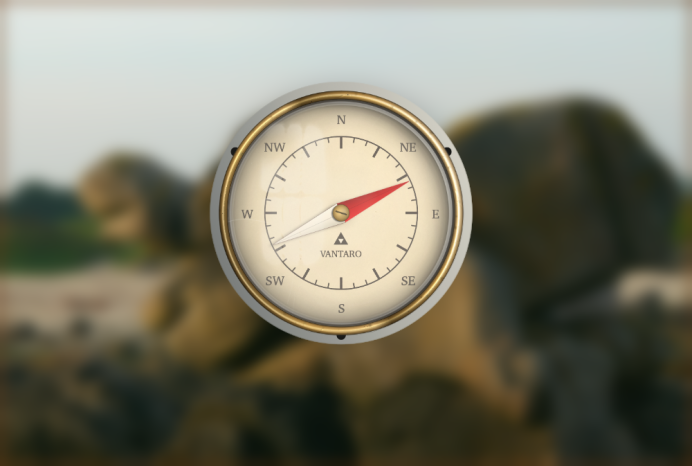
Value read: 65,°
